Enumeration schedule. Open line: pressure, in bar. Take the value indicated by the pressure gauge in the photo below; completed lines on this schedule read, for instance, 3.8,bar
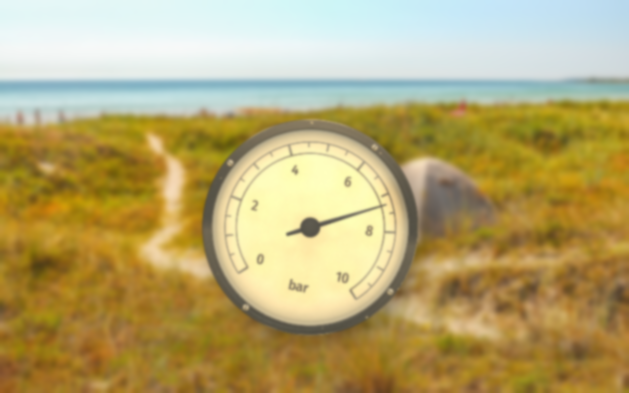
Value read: 7.25,bar
